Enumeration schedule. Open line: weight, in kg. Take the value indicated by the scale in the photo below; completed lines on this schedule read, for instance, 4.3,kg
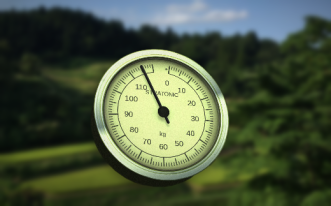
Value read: 115,kg
